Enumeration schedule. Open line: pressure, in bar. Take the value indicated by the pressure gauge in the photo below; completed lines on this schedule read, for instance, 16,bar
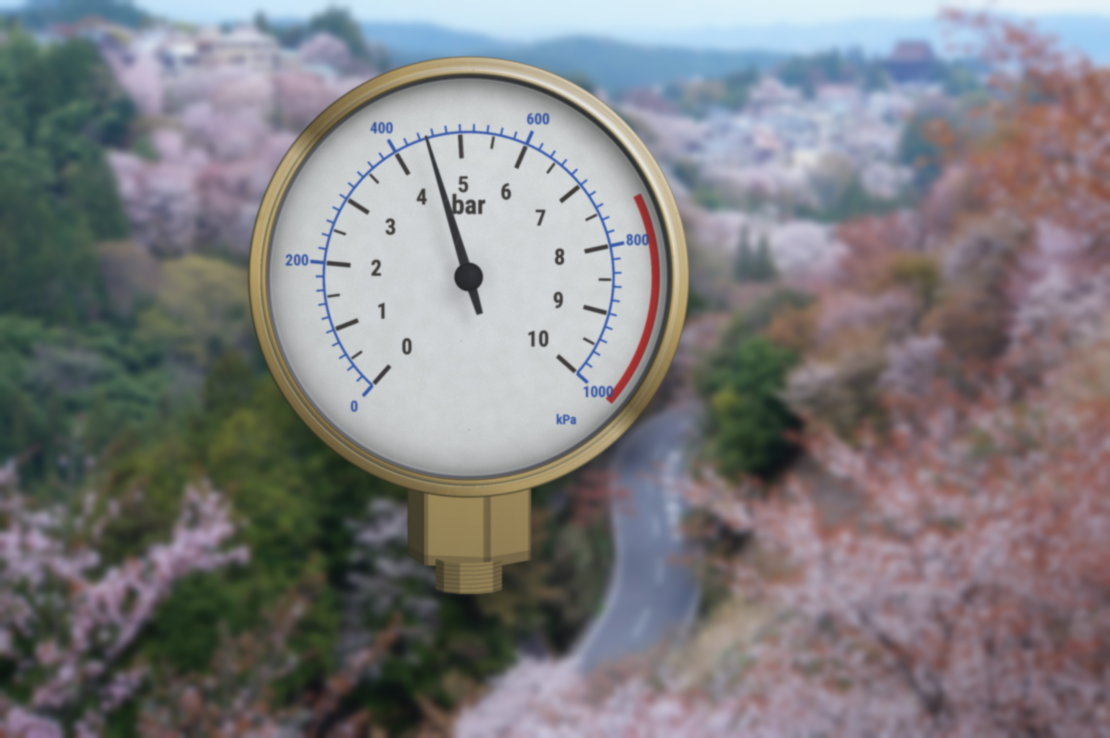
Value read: 4.5,bar
